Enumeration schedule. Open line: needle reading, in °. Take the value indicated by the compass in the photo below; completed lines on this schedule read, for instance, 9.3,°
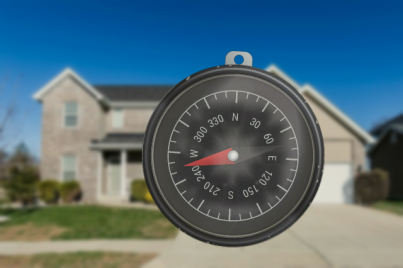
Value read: 255,°
